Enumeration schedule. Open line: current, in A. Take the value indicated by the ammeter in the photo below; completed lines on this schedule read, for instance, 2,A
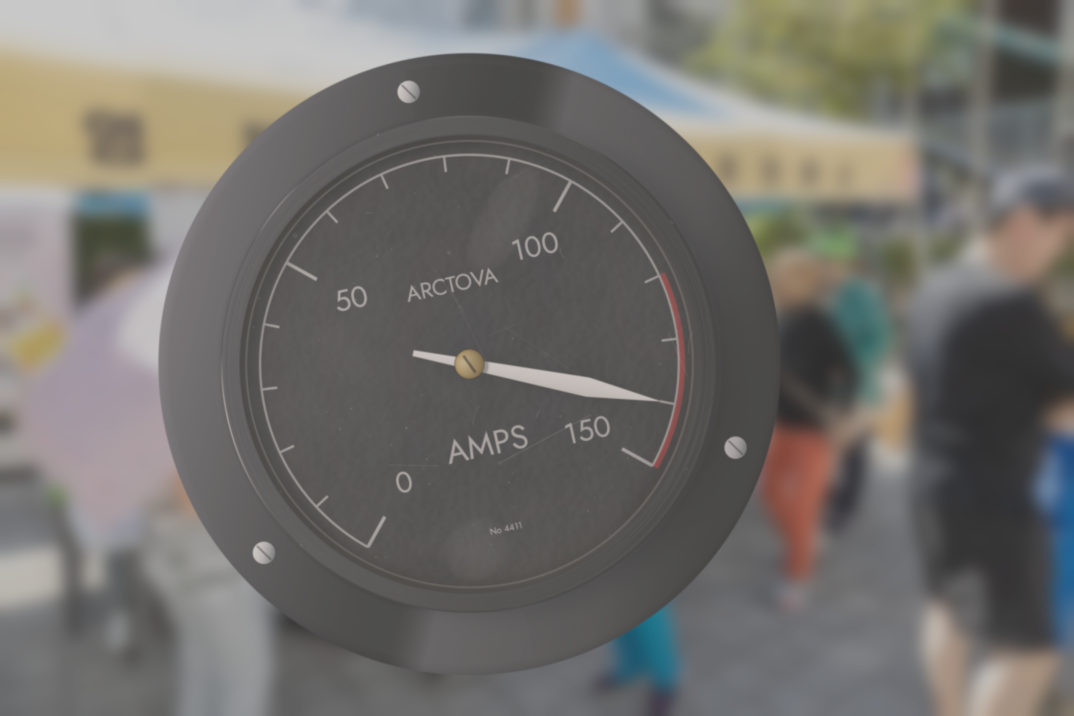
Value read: 140,A
